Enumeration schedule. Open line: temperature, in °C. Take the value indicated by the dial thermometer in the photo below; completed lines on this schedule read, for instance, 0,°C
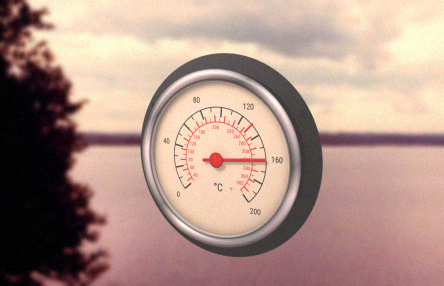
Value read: 160,°C
